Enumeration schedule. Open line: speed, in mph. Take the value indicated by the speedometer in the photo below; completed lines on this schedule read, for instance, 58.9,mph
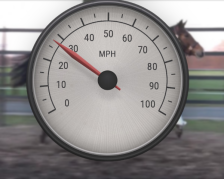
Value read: 27.5,mph
